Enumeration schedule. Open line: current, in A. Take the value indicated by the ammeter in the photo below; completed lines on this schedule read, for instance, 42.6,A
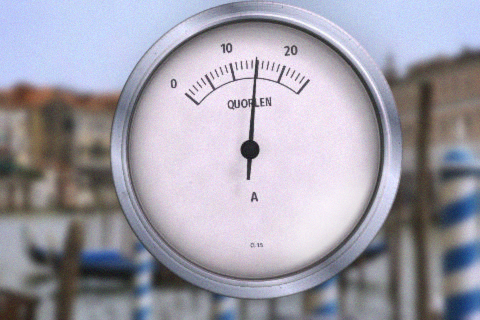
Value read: 15,A
